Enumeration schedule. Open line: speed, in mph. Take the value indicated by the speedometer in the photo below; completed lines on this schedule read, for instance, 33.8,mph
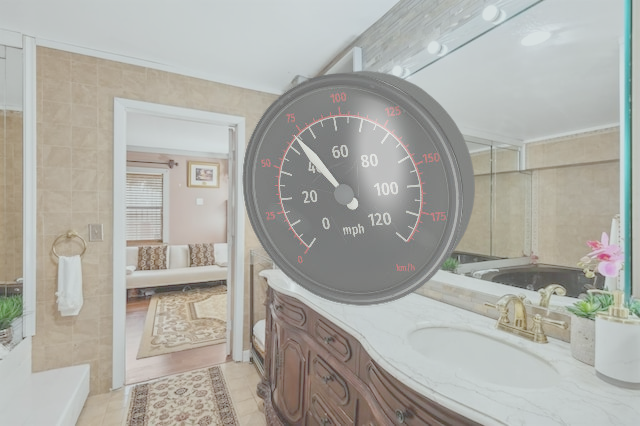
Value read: 45,mph
